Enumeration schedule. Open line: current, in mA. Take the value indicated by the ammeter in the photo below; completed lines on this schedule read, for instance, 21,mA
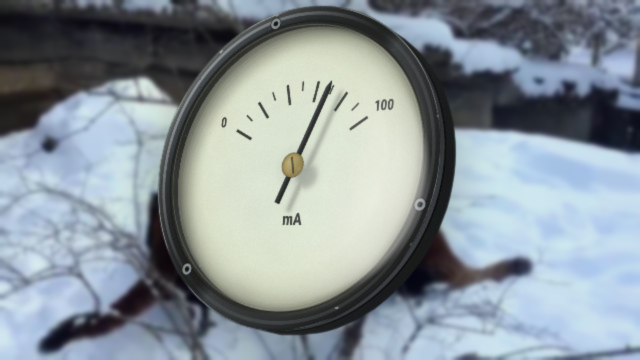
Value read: 70,mA
